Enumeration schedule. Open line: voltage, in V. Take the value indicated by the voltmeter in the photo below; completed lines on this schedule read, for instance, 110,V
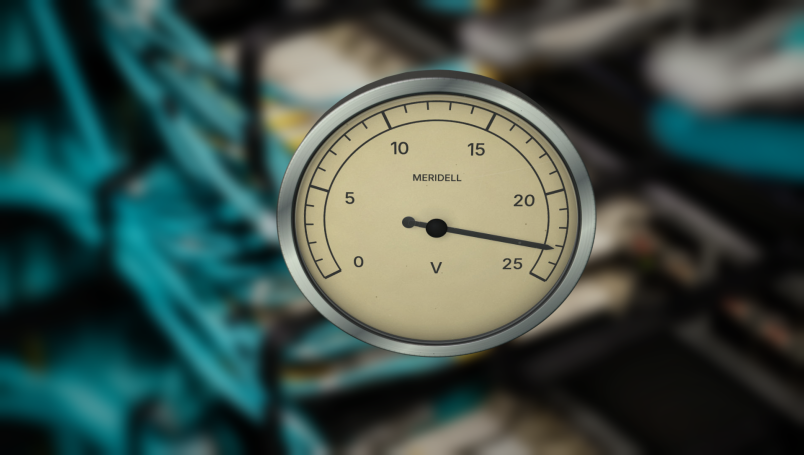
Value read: 23,V
